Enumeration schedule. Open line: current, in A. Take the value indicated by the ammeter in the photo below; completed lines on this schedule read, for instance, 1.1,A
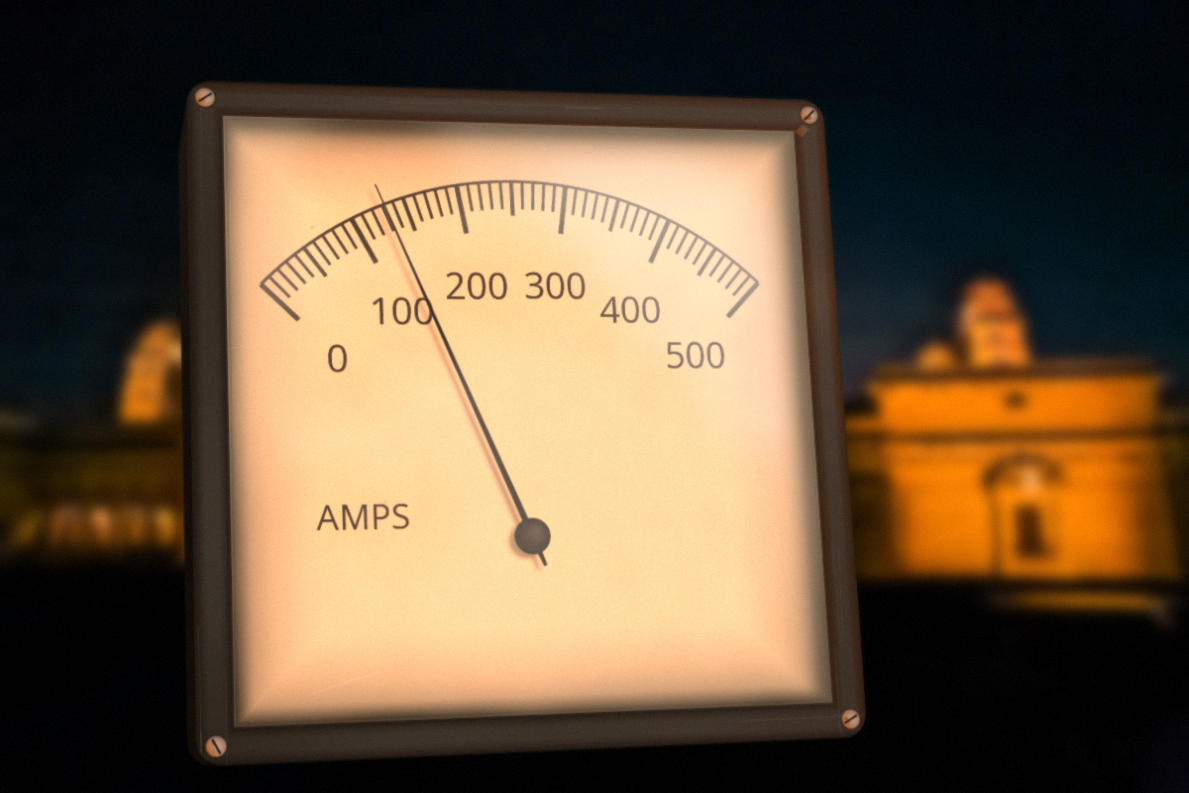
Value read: 130,A
